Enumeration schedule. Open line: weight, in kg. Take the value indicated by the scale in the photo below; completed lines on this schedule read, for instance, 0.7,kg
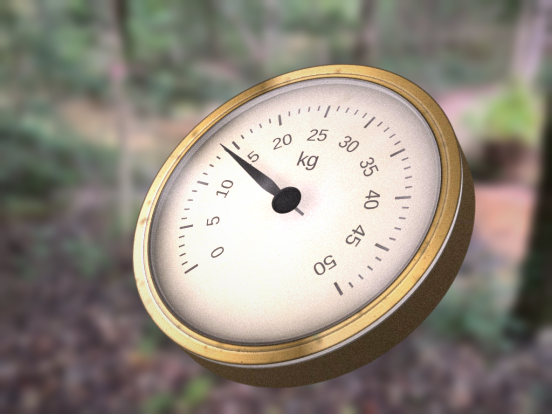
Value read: 14,kg
